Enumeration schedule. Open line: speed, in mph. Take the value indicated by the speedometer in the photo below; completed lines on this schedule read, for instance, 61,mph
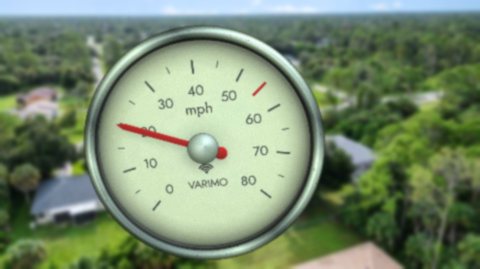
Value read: 20,mph
